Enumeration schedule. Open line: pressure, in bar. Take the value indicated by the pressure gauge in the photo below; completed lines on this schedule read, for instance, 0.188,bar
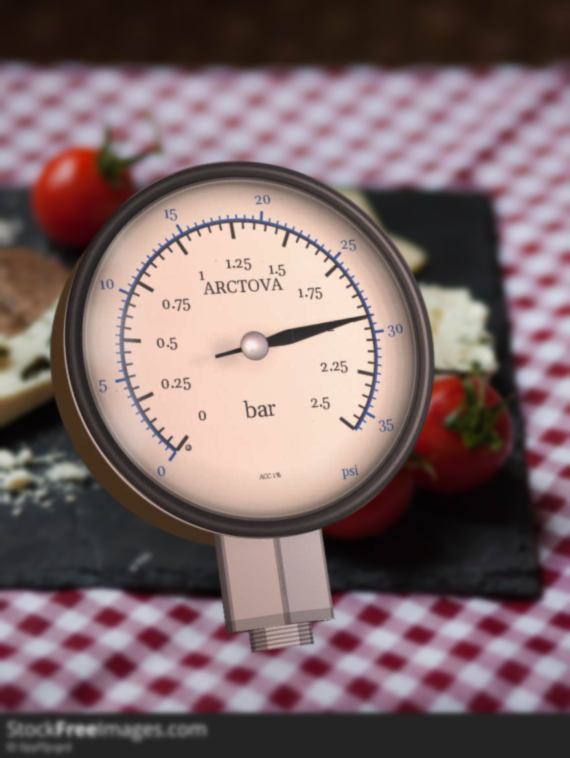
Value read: 2,bar
